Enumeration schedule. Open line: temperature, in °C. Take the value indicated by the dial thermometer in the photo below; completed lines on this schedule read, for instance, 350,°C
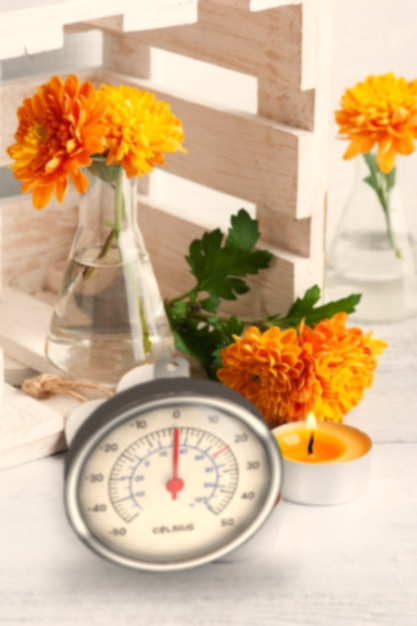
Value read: 0,°C
